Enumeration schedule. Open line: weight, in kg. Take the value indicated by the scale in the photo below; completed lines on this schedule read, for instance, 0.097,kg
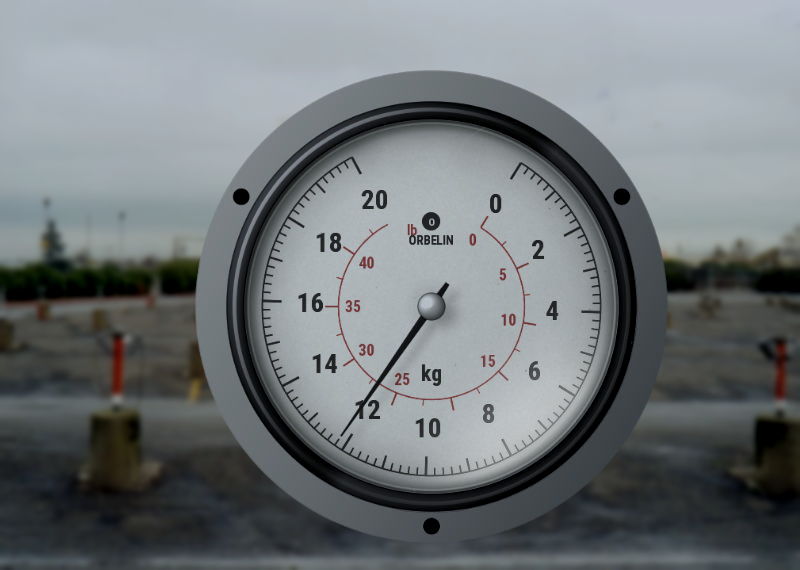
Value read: 12.2,kg
